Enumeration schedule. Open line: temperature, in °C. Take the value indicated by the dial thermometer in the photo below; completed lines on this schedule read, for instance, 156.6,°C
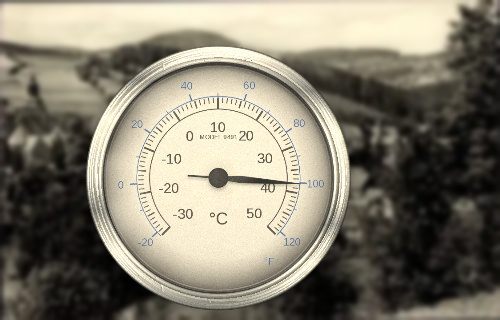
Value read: 38,°C
